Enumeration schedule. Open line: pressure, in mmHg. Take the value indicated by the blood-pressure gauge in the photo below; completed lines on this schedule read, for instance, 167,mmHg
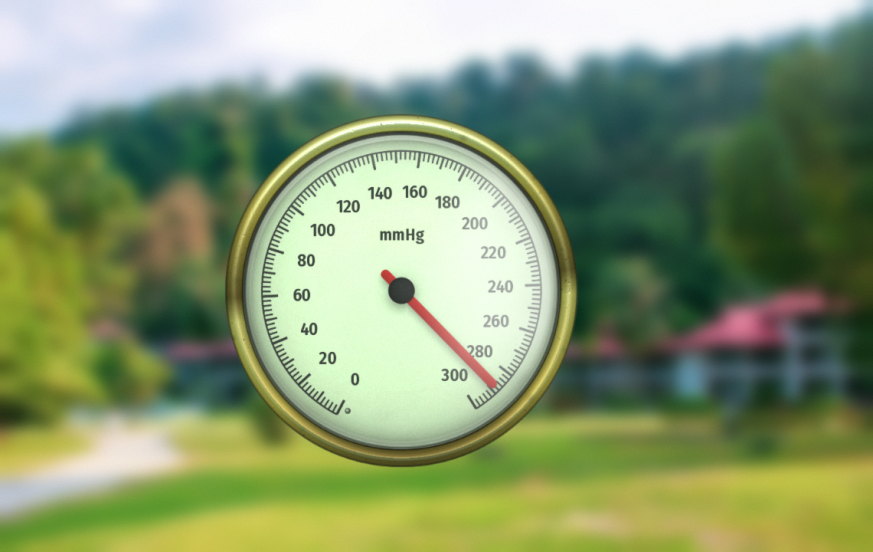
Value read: 288,mmHg
